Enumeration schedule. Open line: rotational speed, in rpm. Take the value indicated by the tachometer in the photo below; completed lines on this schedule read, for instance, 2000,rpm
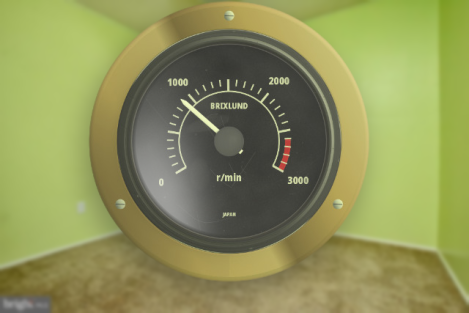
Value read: 900,rpm
